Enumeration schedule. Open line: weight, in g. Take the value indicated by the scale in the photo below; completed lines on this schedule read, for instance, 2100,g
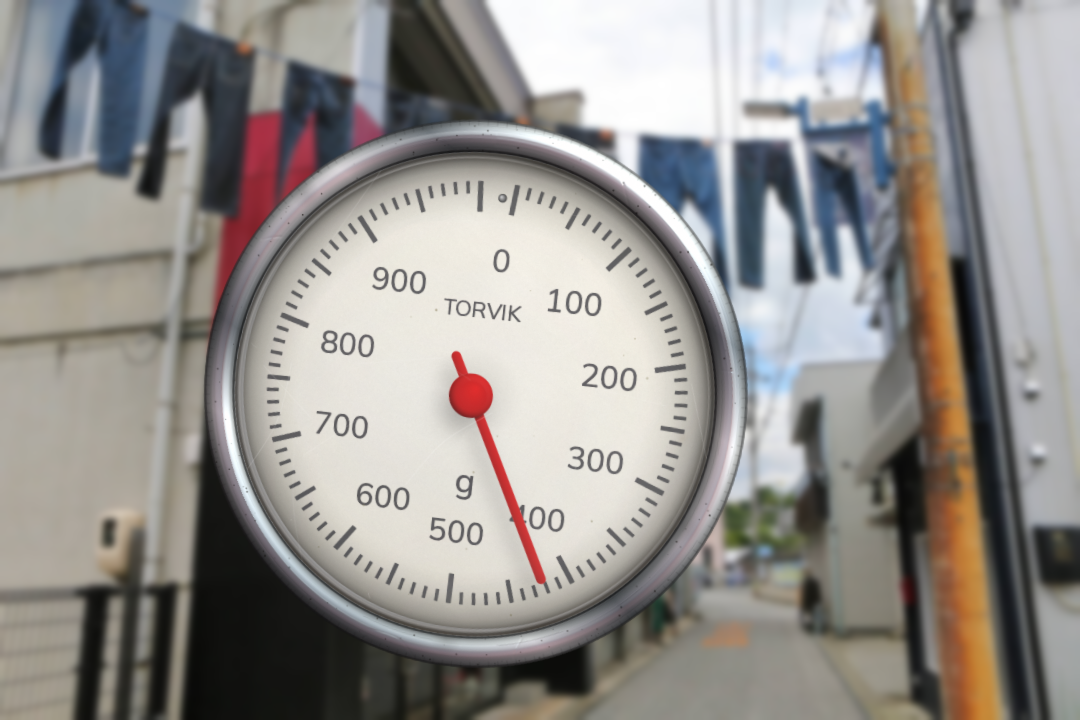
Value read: 420,g
